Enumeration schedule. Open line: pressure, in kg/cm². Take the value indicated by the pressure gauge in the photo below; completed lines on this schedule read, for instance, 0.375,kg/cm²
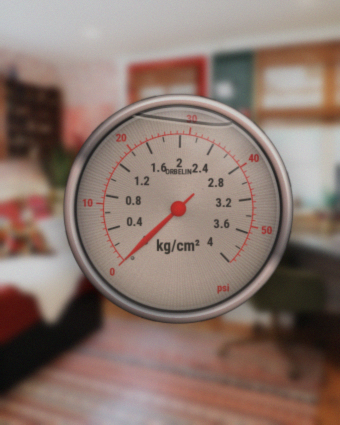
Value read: 0,kg/cm²
